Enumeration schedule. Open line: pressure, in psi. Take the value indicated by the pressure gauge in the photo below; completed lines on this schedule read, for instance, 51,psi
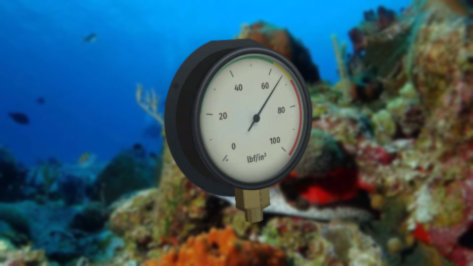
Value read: 65,psi
